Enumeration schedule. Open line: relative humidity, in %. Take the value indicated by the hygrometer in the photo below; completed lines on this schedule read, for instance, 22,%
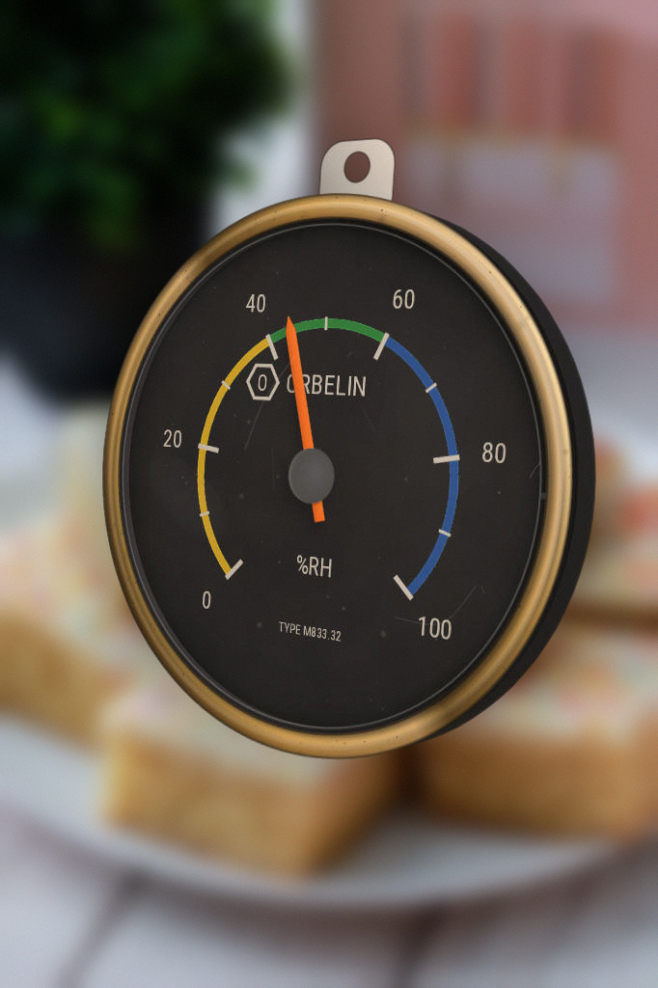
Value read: 45,%
